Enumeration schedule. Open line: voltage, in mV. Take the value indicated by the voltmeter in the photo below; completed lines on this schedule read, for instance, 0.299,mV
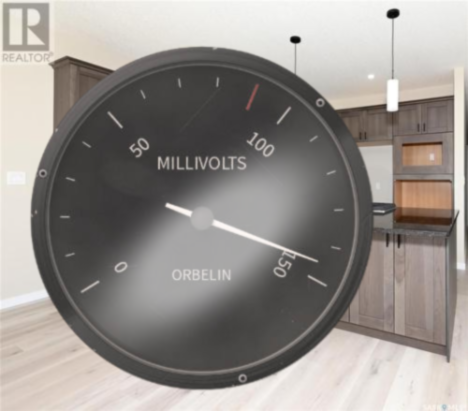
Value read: 145,mV
